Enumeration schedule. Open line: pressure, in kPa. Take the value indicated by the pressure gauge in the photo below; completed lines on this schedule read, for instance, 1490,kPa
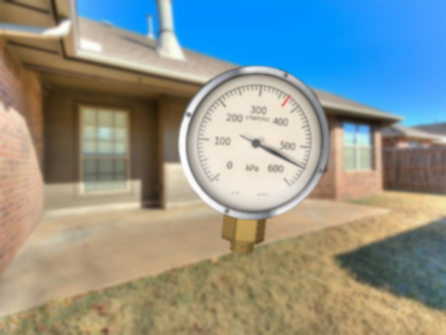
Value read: 550,kPa
